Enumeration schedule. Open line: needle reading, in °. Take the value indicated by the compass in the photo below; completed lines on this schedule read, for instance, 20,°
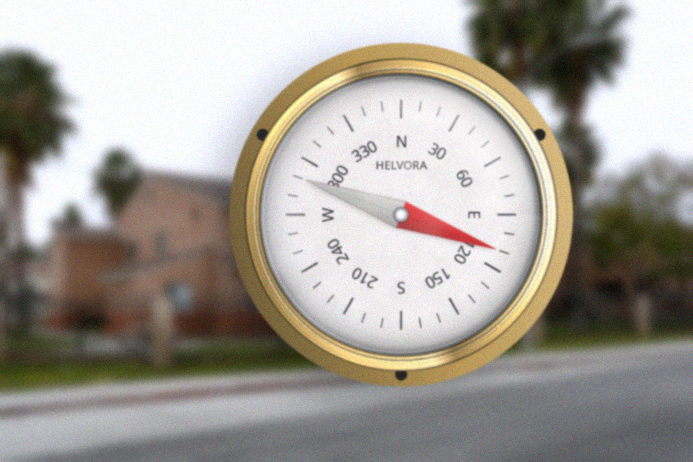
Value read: 110,°
